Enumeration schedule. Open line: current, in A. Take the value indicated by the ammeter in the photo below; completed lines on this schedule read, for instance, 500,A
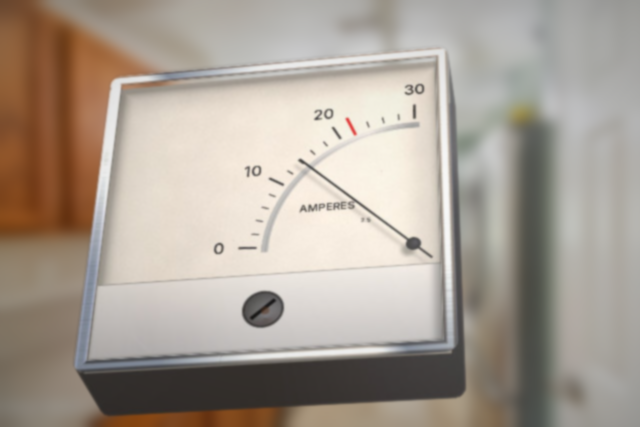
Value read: 14,A
